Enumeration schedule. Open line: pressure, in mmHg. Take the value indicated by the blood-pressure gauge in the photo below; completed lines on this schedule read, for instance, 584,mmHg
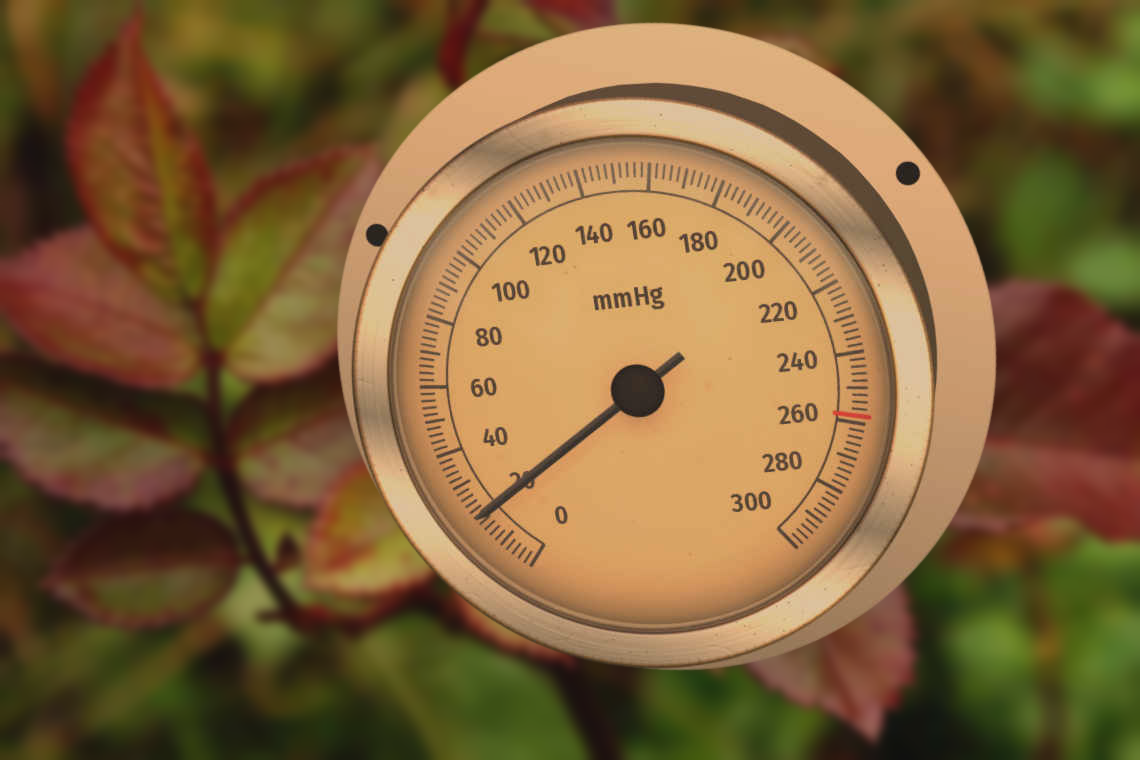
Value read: 20,mmHg
